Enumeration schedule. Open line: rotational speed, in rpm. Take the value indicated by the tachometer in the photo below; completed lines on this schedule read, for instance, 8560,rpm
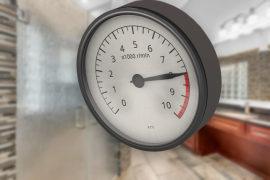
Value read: 8000,rpm
